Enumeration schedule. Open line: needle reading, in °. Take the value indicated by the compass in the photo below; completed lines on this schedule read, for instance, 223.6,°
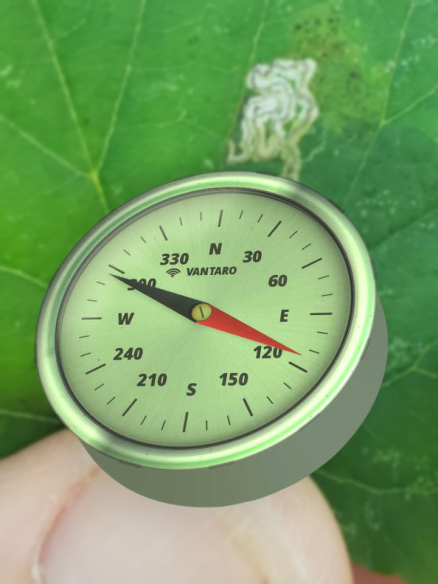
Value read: 115,°
